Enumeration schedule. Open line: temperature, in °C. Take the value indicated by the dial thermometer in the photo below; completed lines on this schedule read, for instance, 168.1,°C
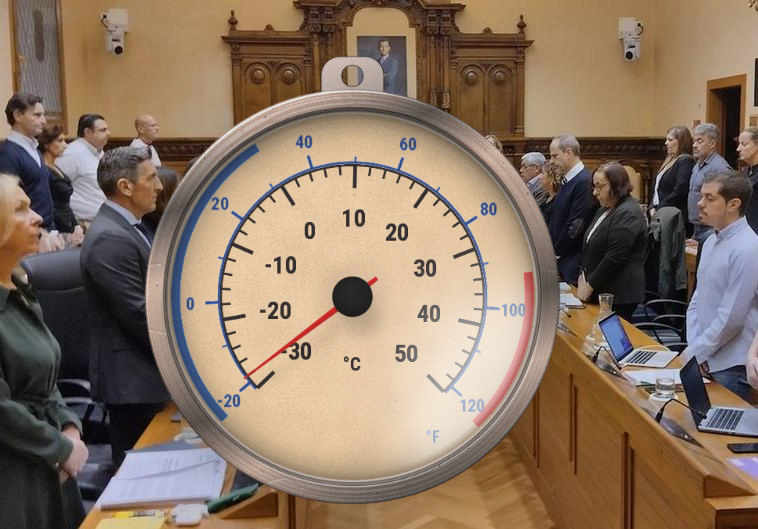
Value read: -28,°C
